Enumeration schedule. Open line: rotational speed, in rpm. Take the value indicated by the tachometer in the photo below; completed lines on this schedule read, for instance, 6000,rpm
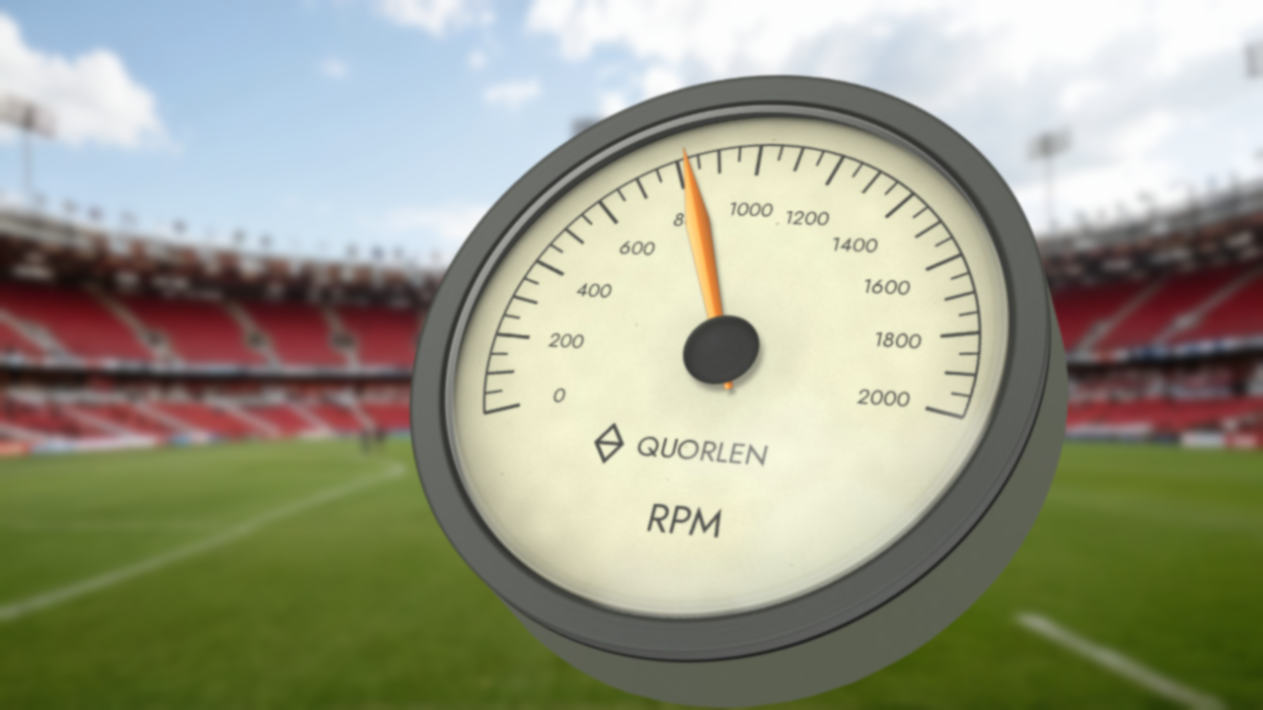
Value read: 825,rpm
